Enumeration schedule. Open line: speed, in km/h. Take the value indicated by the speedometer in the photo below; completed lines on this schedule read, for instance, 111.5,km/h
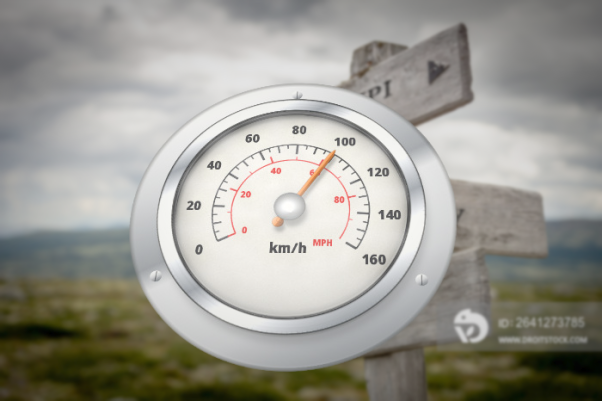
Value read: 100,km/h
